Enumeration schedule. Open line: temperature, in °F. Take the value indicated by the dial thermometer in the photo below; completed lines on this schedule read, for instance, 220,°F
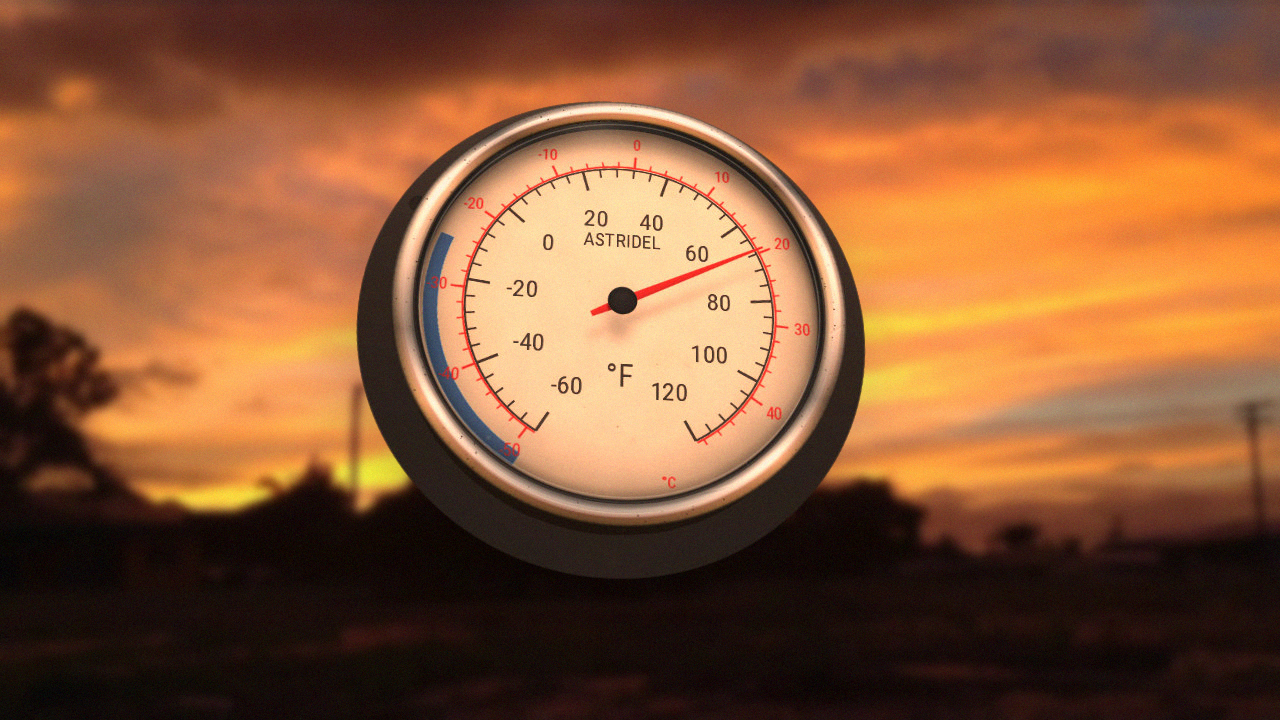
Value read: 68,°F
